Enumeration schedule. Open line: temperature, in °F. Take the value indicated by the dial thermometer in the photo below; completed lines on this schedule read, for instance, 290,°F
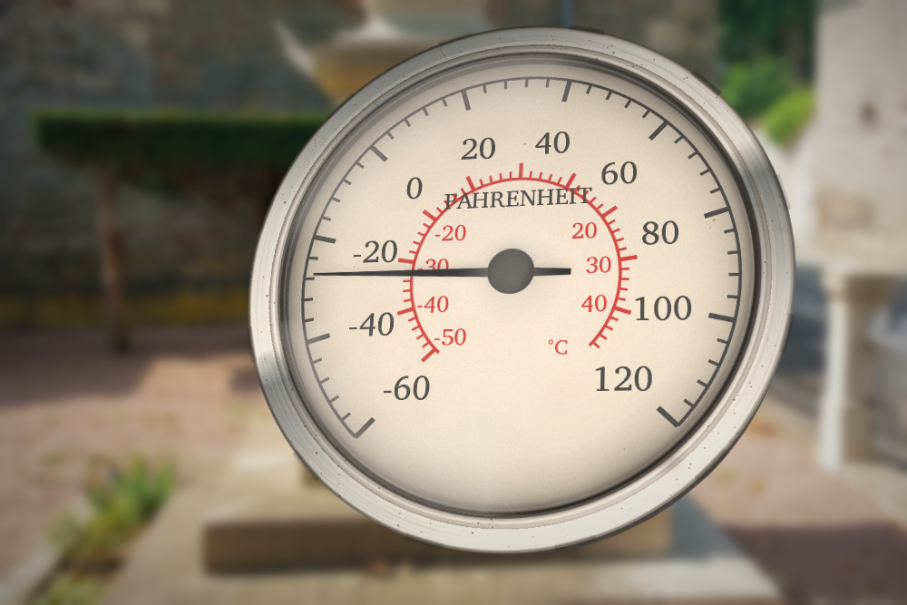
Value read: -28,°F
